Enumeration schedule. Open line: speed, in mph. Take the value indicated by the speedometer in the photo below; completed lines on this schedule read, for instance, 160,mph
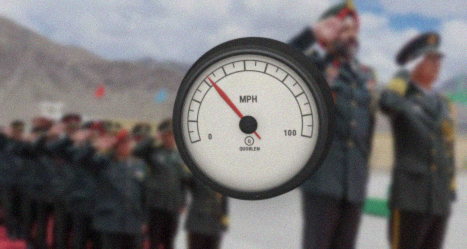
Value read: 32.5,mph
